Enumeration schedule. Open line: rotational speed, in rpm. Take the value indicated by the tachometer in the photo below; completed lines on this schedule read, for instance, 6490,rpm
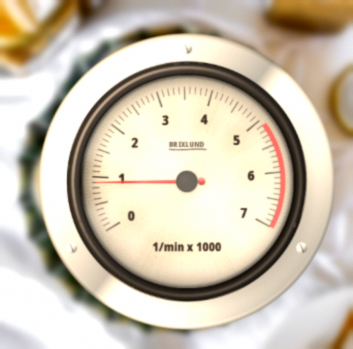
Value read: 900,rpm
